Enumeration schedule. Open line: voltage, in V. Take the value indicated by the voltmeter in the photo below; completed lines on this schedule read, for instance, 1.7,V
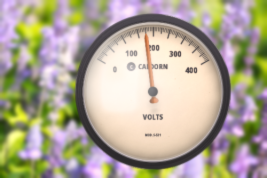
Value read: 175,V
